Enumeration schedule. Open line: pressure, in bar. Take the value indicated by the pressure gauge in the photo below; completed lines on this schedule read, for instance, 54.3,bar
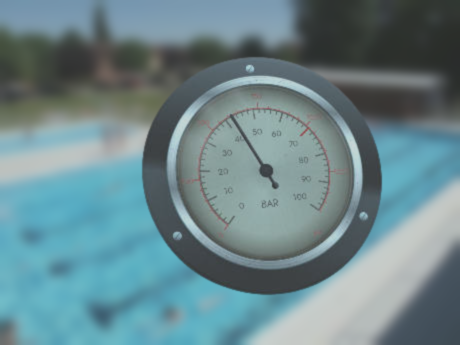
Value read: 42,bar
